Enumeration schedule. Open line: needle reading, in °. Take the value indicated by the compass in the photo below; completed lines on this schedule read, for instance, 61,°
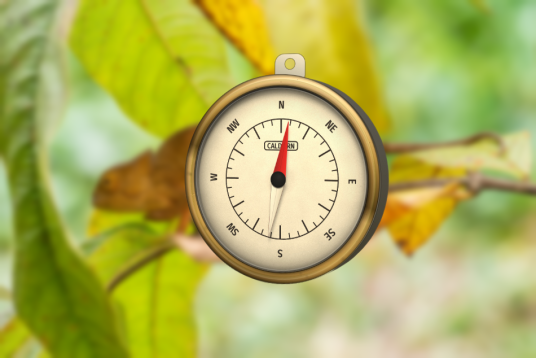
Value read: 10,°
